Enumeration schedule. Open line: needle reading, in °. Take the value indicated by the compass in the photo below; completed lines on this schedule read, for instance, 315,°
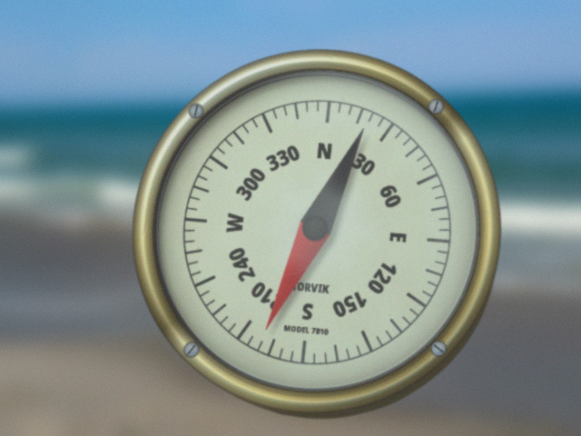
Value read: 200,°
